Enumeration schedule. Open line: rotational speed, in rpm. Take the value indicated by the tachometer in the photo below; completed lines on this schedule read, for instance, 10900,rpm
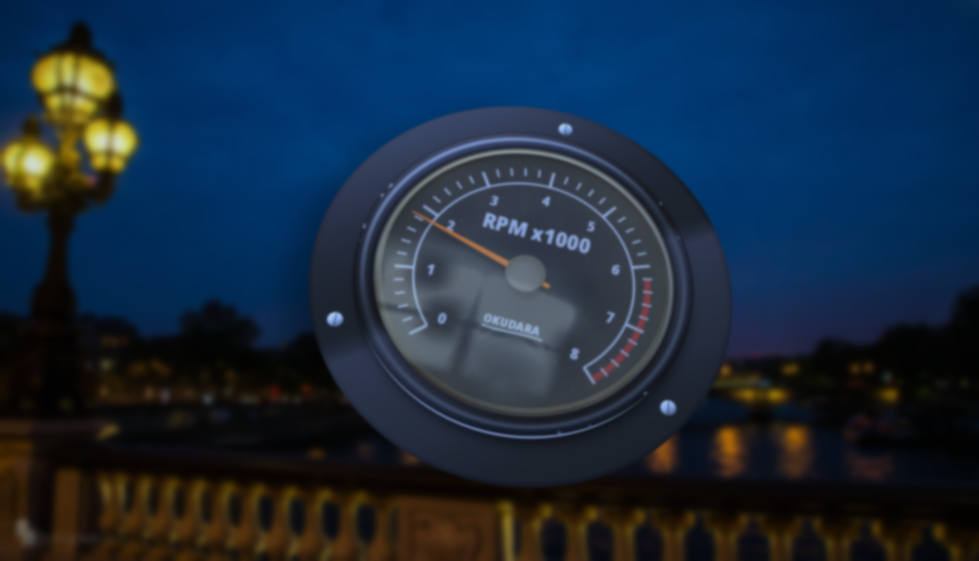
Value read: 1800,rpm
